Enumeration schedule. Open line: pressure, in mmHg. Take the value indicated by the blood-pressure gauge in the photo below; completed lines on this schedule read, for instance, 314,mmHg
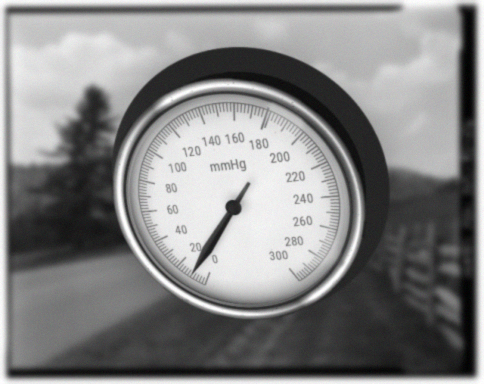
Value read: 10,mmHg
